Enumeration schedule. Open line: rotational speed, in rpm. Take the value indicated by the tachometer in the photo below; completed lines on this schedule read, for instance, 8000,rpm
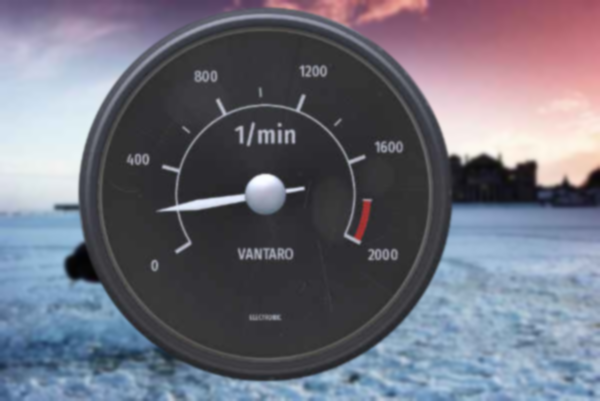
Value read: 200,rpm
